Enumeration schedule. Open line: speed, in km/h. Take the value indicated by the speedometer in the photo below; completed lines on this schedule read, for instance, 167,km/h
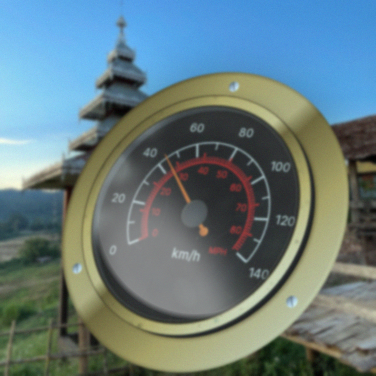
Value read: 45,km/h
